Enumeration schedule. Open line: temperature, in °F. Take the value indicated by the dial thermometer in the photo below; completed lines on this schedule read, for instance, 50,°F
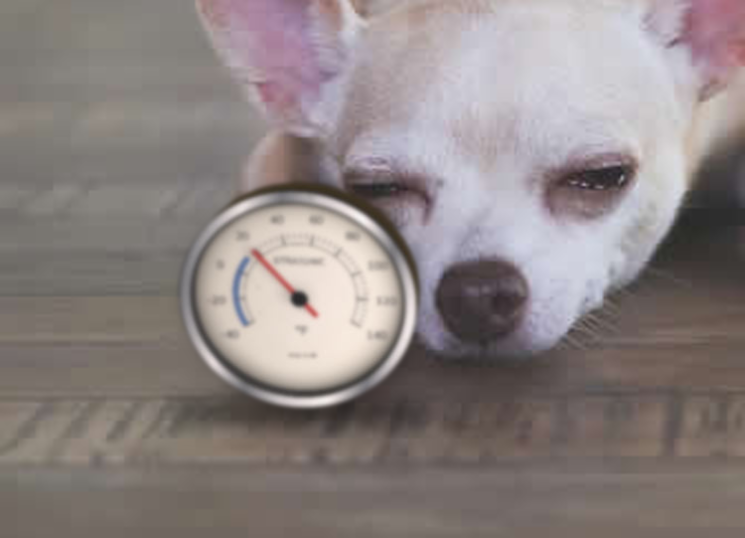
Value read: 20,°F
